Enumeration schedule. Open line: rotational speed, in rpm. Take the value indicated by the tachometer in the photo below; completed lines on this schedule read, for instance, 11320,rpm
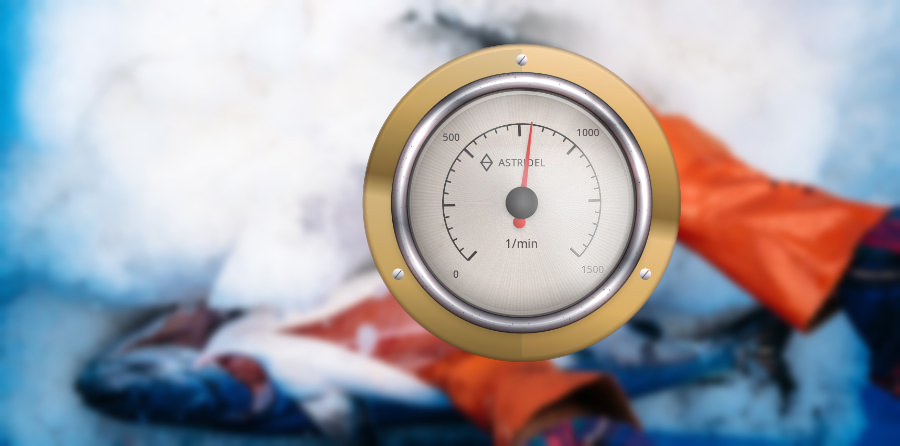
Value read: 800,rpm
